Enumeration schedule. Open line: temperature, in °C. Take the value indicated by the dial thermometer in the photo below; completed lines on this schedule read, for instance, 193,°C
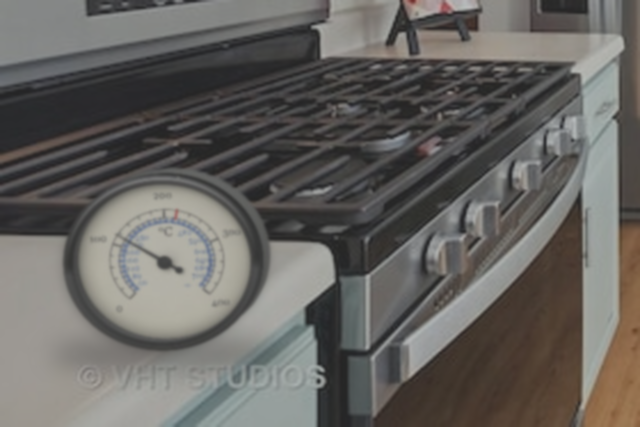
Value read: 120,°C
